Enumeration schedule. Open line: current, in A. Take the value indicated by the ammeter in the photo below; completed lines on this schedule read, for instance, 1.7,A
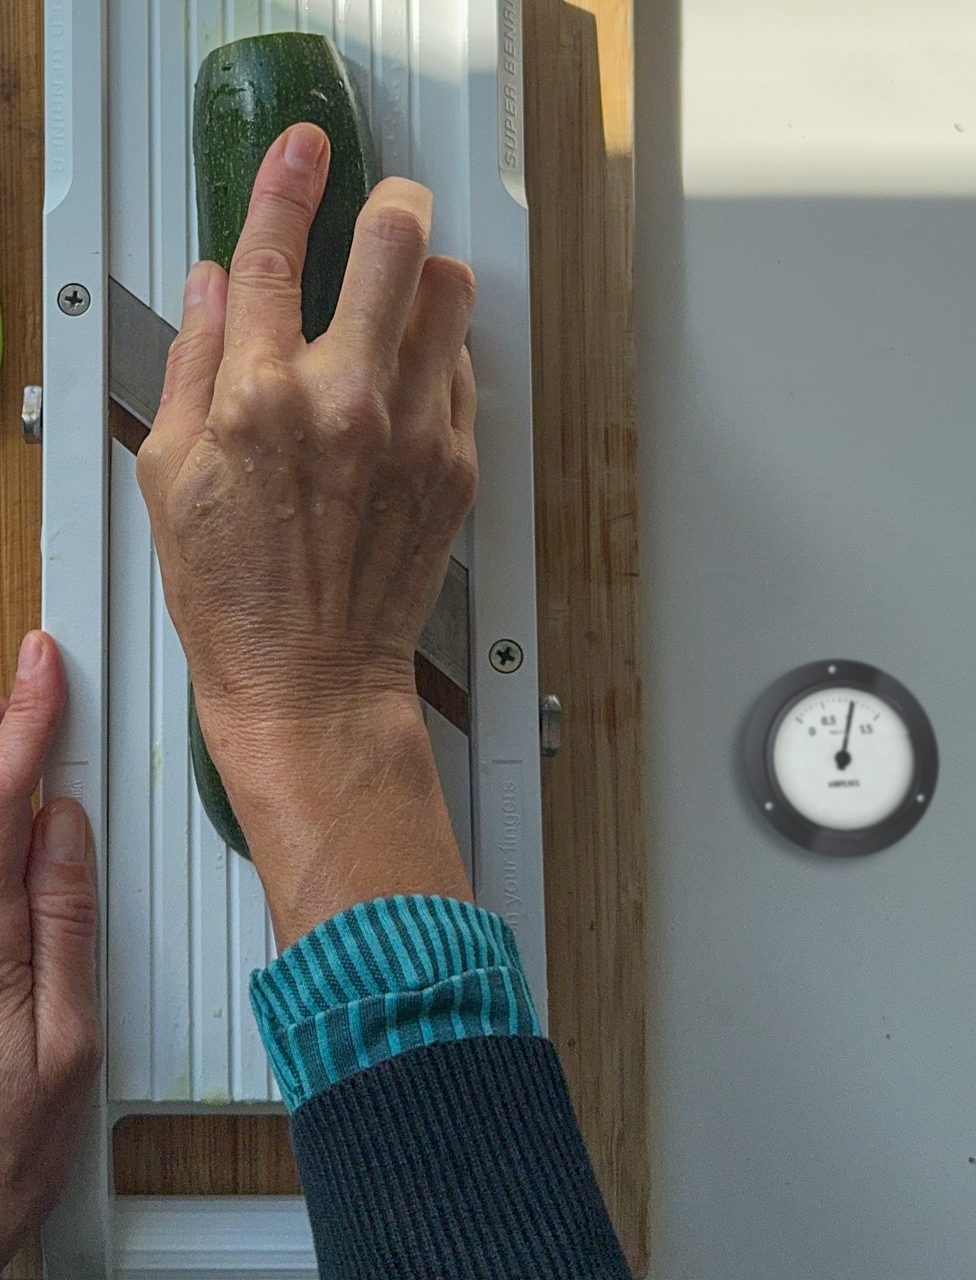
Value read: 1,A
